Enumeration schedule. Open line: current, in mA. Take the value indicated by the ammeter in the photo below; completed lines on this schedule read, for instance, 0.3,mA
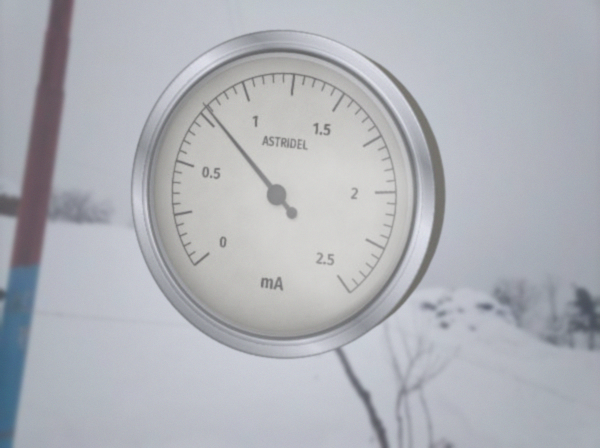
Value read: 0.8,mA
